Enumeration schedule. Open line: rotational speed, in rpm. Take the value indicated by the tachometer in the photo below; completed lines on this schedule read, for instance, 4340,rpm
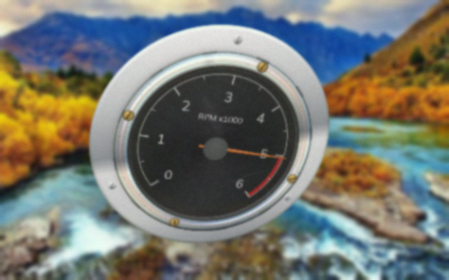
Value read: 5000,rpm
